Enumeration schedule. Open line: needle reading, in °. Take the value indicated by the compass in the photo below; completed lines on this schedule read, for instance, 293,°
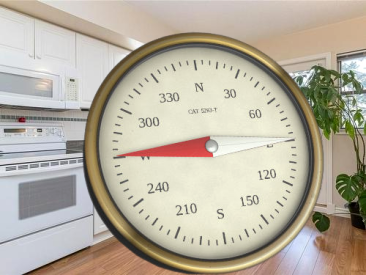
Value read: 270,°
